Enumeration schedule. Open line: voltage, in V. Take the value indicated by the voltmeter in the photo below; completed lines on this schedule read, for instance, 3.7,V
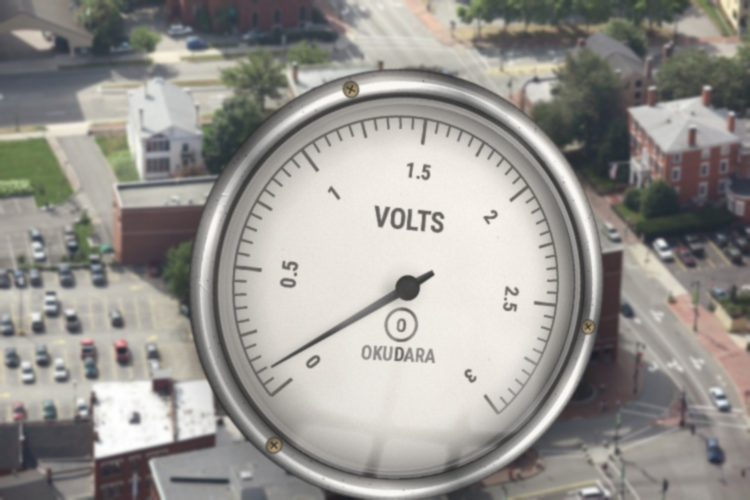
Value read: 0.1,V
